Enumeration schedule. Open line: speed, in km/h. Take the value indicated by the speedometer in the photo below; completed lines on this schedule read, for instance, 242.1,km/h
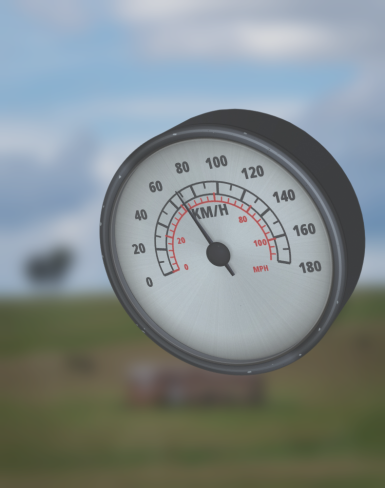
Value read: 70,km/h
